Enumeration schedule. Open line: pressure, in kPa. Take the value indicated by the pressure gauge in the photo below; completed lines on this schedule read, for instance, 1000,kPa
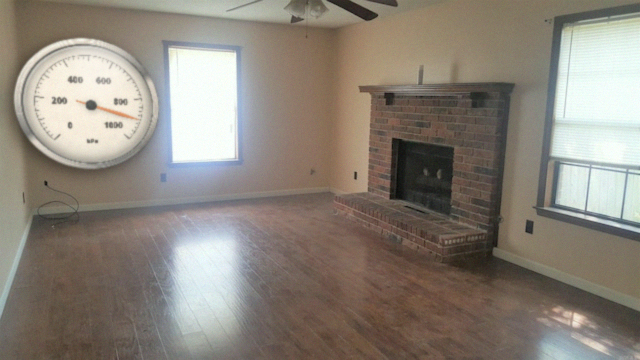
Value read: 900,kPa
